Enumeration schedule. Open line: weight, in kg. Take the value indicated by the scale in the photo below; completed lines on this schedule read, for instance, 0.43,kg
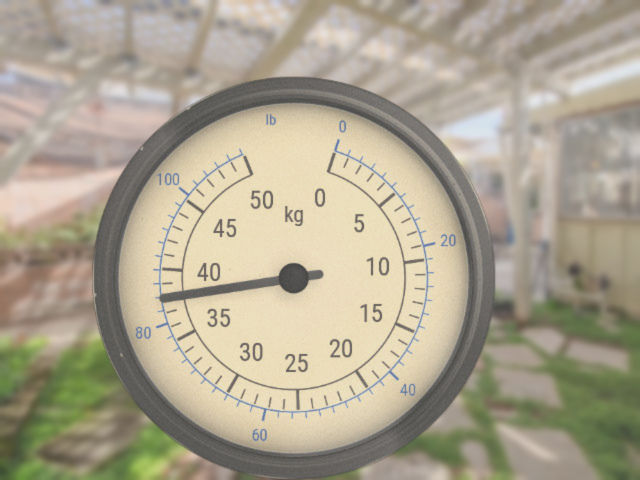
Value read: 38,kg
